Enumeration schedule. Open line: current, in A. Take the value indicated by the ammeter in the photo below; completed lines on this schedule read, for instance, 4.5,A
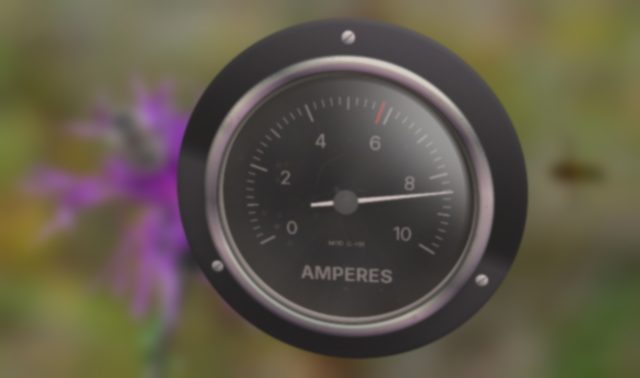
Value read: 8.4,A
